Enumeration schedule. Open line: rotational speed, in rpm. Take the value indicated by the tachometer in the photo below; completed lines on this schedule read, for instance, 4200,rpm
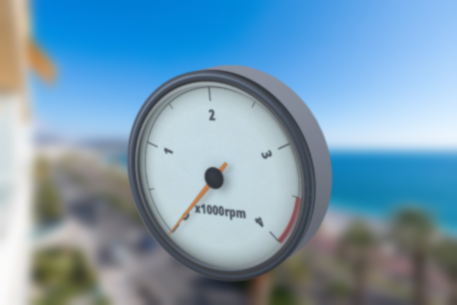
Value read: 0,rpm
